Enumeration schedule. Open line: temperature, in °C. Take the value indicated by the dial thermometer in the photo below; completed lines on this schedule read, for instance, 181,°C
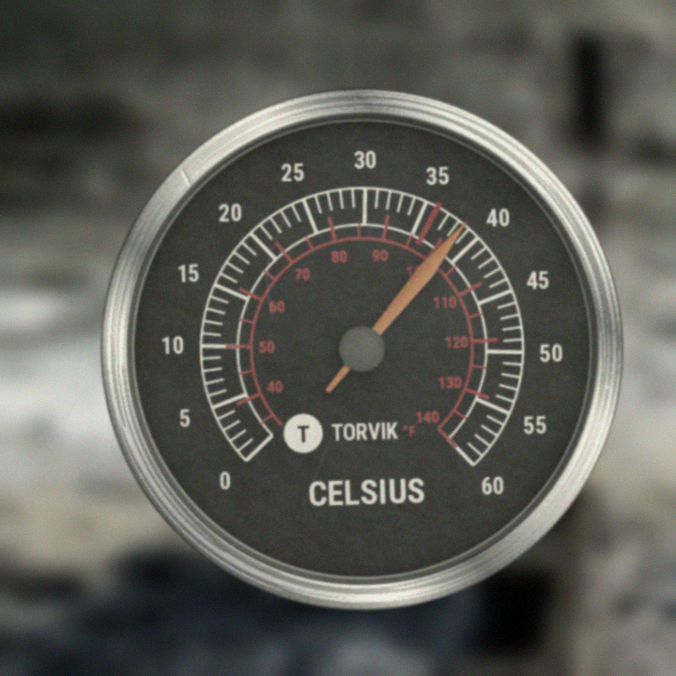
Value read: 38.5,°C
